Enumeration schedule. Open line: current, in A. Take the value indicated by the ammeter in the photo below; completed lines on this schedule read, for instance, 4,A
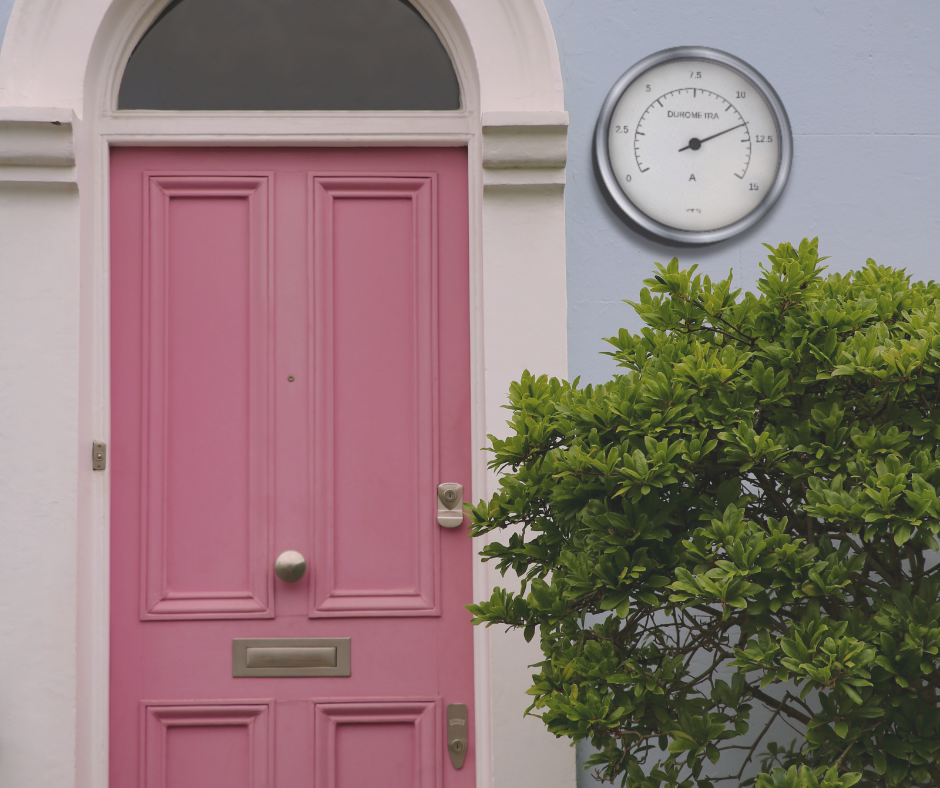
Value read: 11.5,A
